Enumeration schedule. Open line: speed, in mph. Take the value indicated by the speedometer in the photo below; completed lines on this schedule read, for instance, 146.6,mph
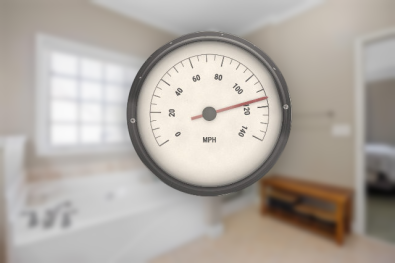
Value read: 115,mph
